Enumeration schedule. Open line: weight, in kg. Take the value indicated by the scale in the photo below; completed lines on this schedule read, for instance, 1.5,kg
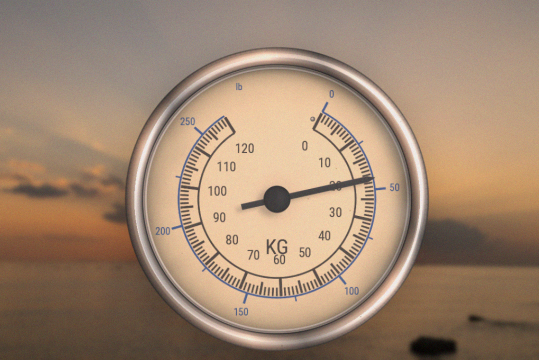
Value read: 20,kg
